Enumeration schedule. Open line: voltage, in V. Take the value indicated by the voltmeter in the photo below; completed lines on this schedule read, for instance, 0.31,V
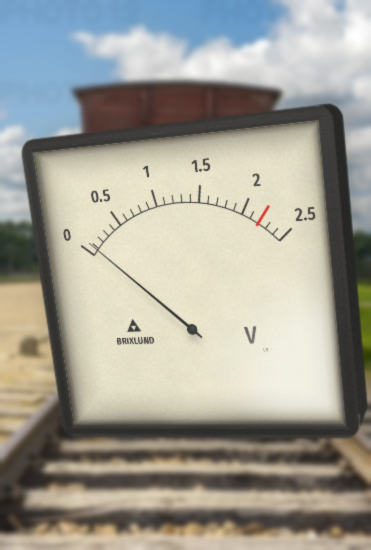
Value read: 0.1,V
